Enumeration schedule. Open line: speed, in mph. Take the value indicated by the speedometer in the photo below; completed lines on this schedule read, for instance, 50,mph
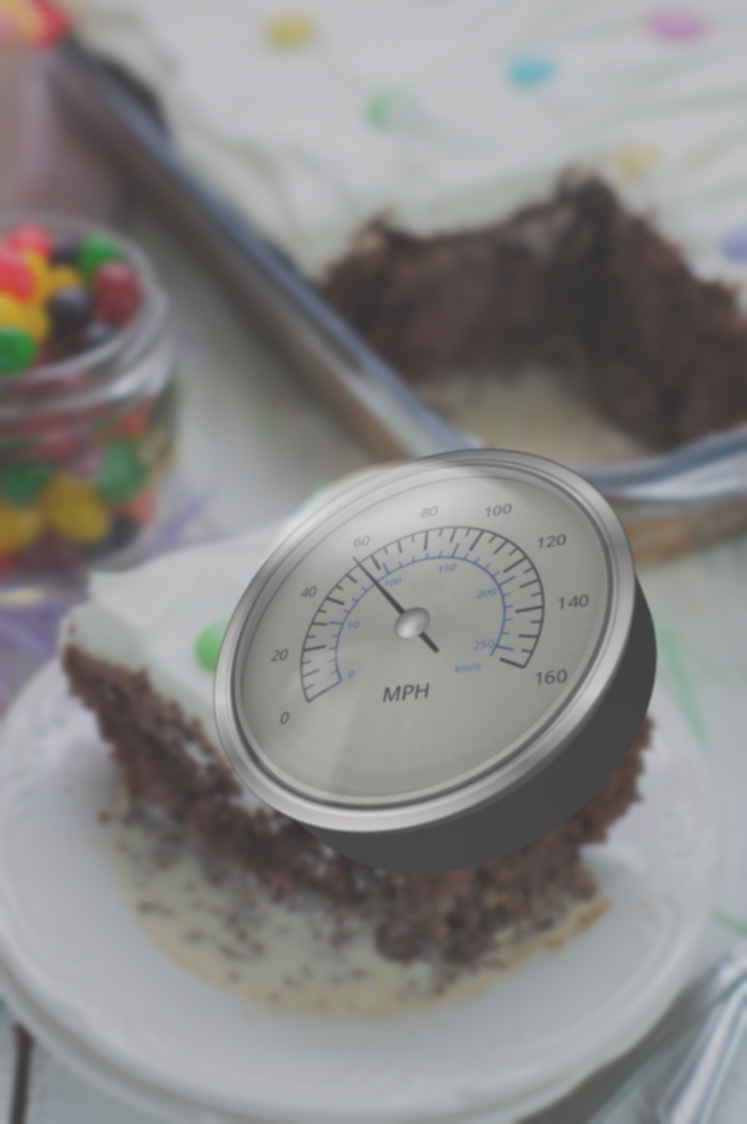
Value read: 55,mph
